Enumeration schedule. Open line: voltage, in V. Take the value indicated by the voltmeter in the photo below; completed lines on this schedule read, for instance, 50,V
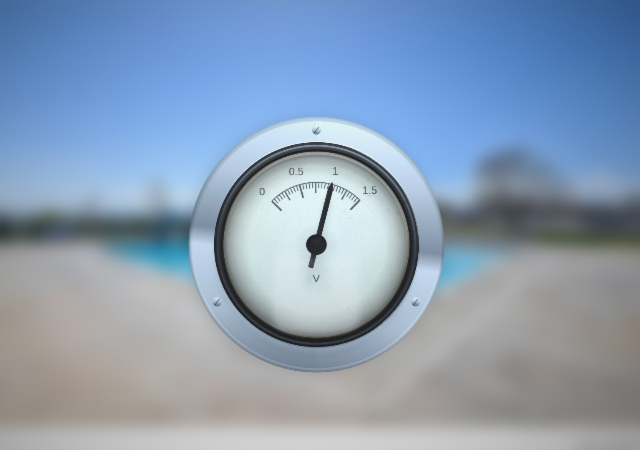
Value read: 1,V
